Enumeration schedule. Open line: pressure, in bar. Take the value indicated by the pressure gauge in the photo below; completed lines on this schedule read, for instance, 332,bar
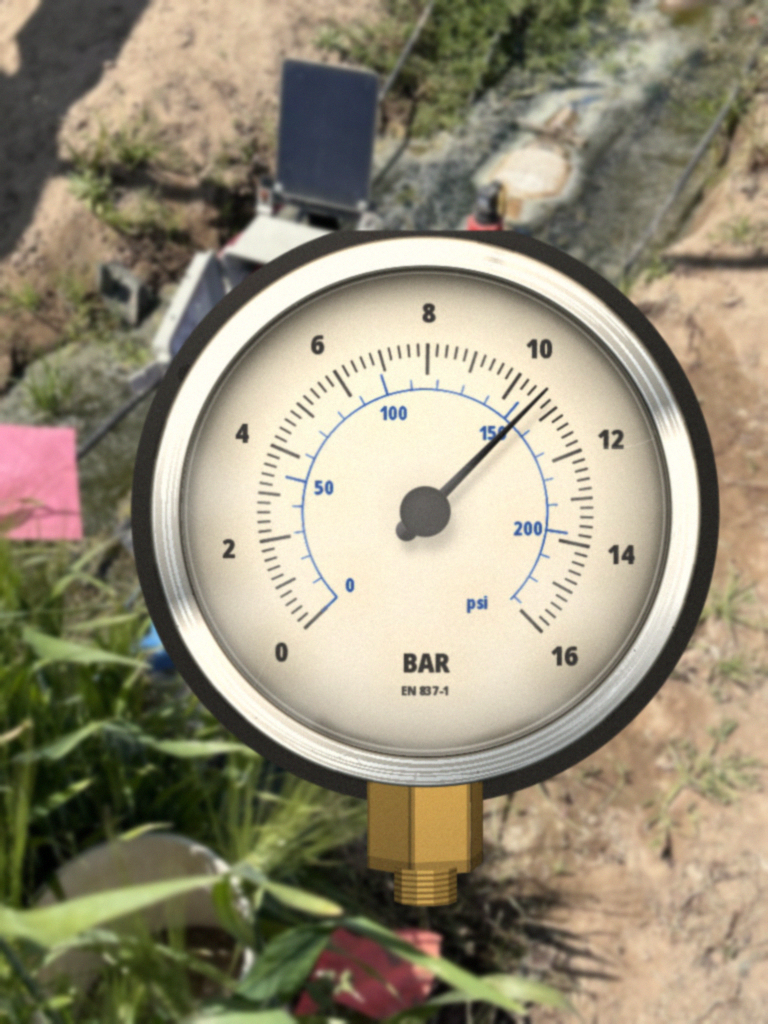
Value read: 10.6,bar
